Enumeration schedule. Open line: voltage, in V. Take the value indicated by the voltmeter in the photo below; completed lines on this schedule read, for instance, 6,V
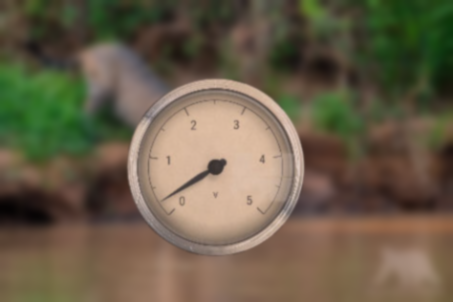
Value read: 0.25,V
